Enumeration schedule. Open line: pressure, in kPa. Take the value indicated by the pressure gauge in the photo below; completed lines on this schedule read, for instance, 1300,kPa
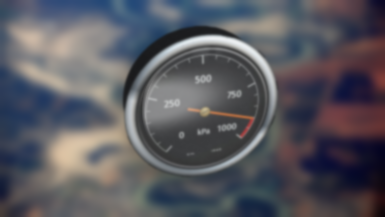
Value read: 900,kPa
